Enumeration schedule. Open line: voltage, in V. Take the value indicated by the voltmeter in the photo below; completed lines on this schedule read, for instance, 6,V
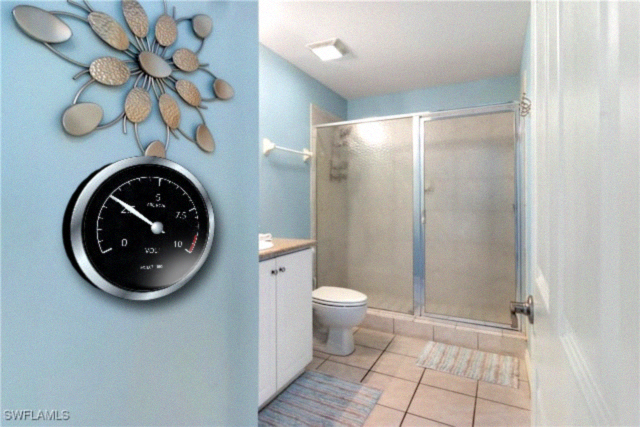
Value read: 2.5,V
